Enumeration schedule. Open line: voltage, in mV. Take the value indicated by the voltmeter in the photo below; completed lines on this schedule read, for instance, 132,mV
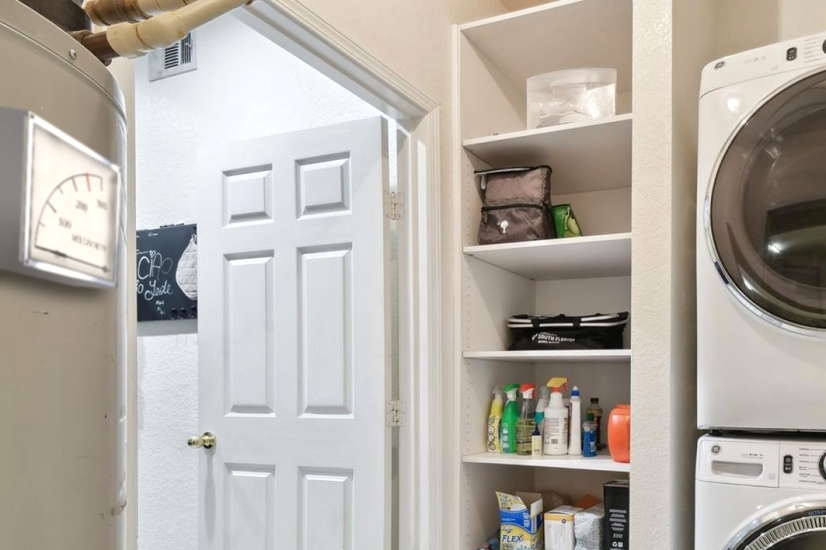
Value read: 0,mV
